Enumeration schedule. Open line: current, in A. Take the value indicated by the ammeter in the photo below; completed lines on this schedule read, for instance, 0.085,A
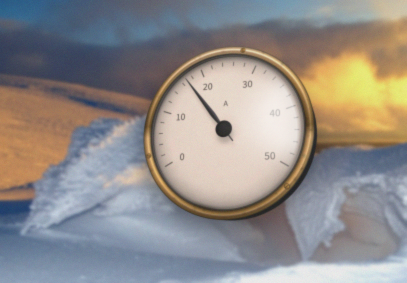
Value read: 17,A
